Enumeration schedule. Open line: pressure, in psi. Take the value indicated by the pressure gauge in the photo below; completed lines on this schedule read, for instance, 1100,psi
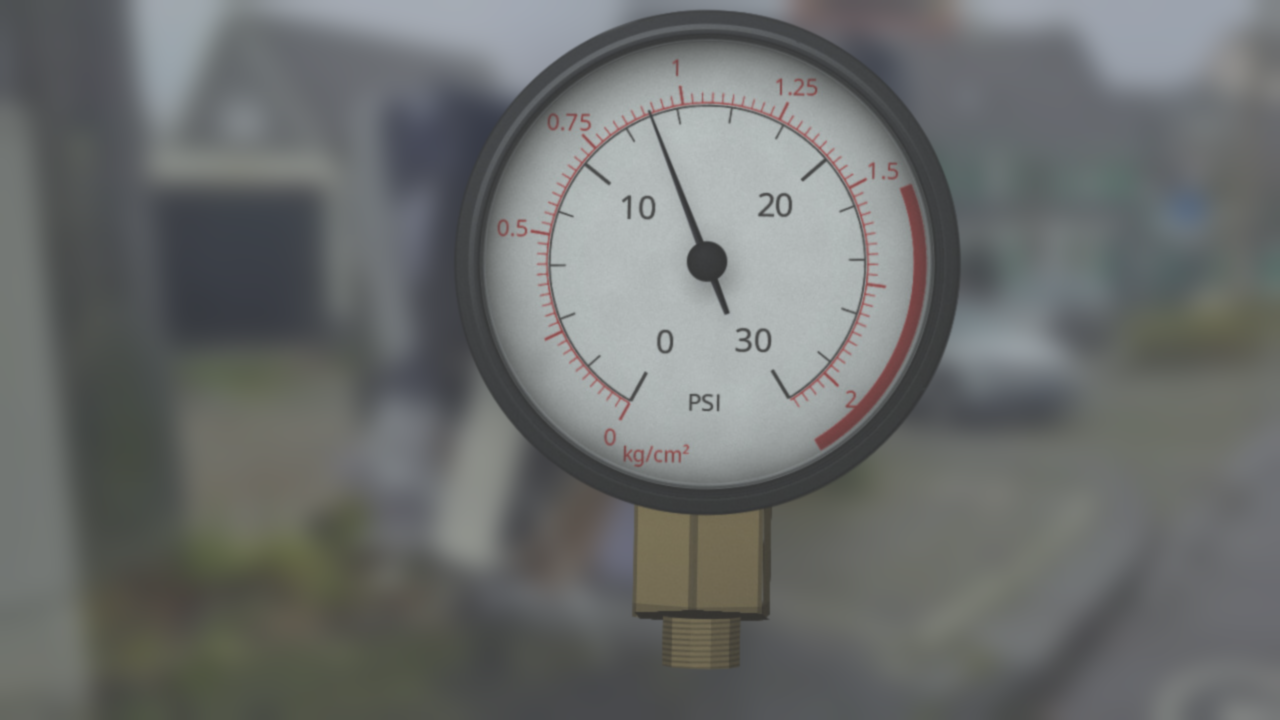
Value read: 13,psi
